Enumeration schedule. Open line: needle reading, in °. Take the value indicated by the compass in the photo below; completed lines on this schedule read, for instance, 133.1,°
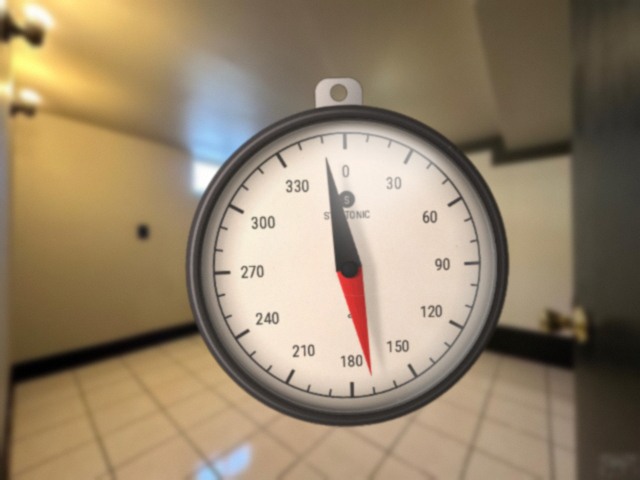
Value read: 170,°
